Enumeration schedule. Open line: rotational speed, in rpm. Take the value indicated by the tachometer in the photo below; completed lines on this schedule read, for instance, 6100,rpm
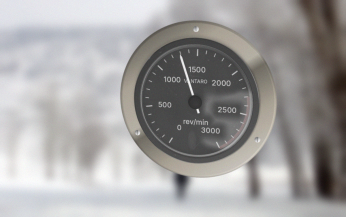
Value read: 1300,rpm
